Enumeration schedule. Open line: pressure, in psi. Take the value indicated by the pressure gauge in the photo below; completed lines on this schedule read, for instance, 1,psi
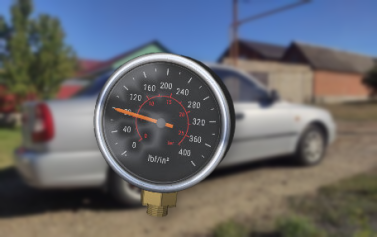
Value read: 80,psi
